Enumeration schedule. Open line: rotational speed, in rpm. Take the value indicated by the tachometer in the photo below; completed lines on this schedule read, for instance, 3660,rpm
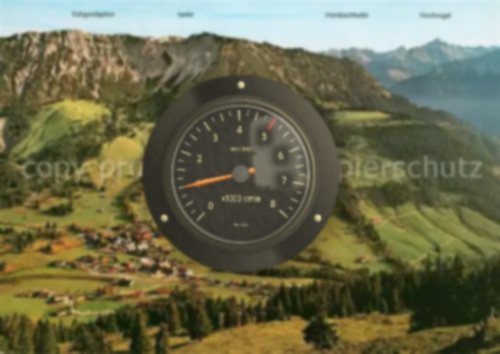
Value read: 1000,rpm
